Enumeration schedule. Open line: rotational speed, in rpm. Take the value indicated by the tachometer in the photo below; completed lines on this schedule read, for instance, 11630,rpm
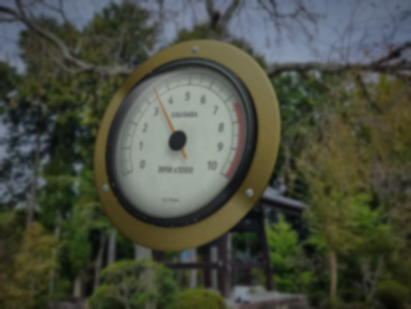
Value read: 3500,rpm
